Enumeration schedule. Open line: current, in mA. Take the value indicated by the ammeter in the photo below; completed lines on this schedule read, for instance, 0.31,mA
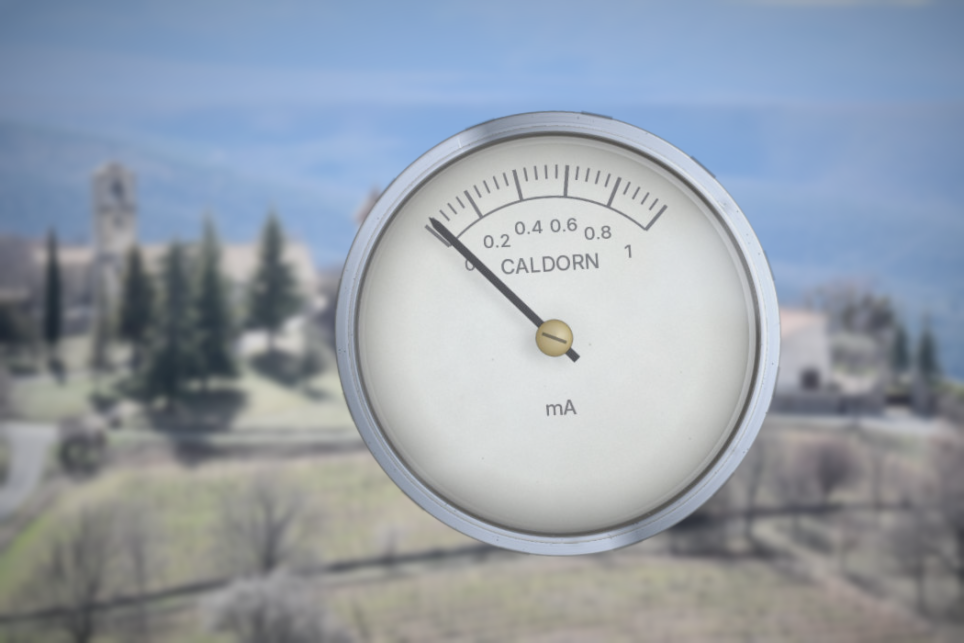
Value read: 0.04,mA
